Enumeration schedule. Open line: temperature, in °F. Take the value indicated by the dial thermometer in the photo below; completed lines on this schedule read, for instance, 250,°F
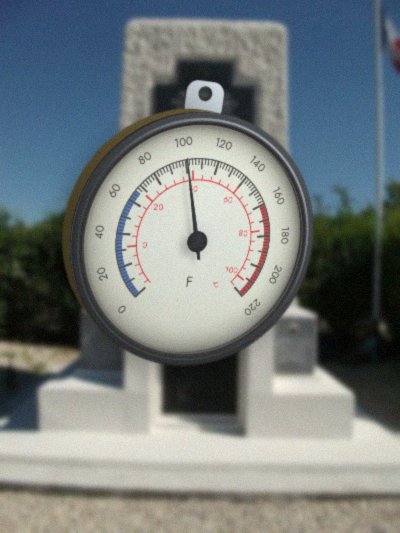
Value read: 100,°F
